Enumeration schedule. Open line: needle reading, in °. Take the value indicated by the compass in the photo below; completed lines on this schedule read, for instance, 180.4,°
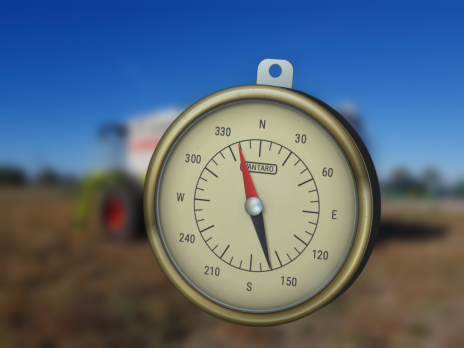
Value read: 340,°
